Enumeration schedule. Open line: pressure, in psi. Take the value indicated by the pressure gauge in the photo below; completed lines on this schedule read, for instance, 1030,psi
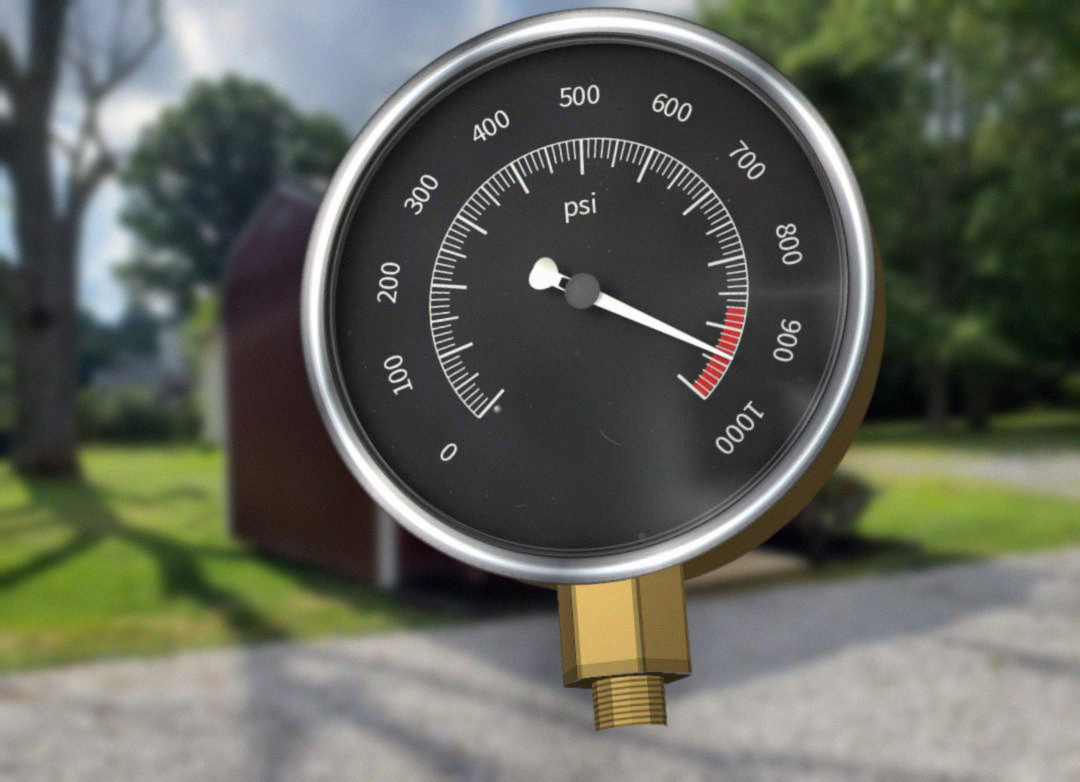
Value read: 940,psi
